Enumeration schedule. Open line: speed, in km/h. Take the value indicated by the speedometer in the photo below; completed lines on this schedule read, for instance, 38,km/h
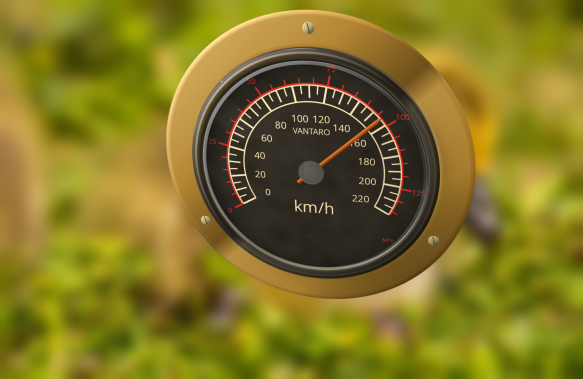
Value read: 155,km/h
